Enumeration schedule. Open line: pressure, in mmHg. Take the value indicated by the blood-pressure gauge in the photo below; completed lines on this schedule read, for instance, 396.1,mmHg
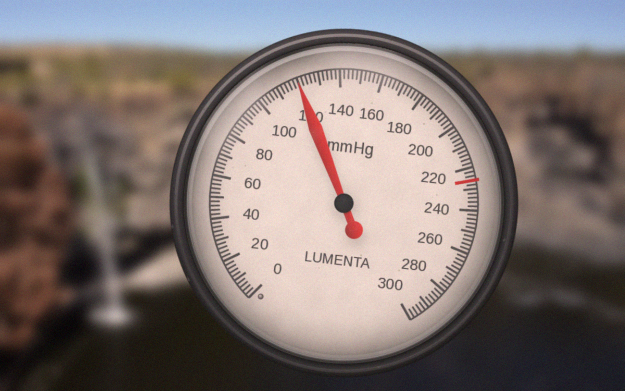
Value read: 120,mmHg
